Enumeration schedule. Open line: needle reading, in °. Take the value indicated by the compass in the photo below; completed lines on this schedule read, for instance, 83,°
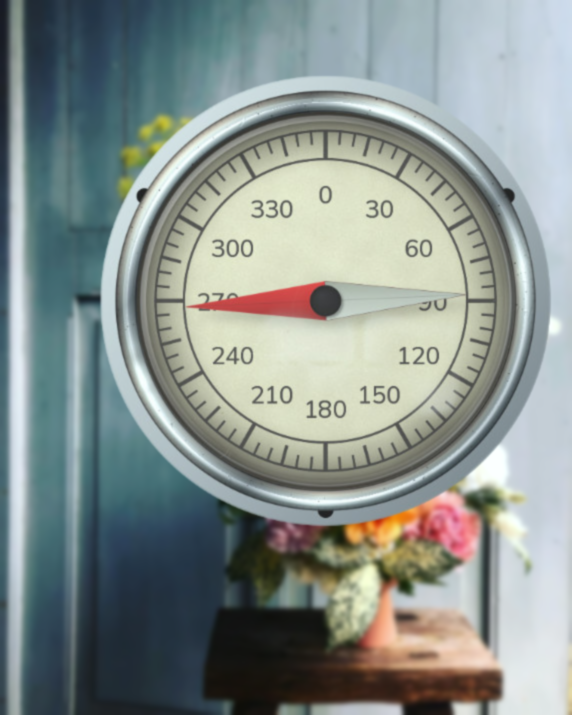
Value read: 267.5,°
